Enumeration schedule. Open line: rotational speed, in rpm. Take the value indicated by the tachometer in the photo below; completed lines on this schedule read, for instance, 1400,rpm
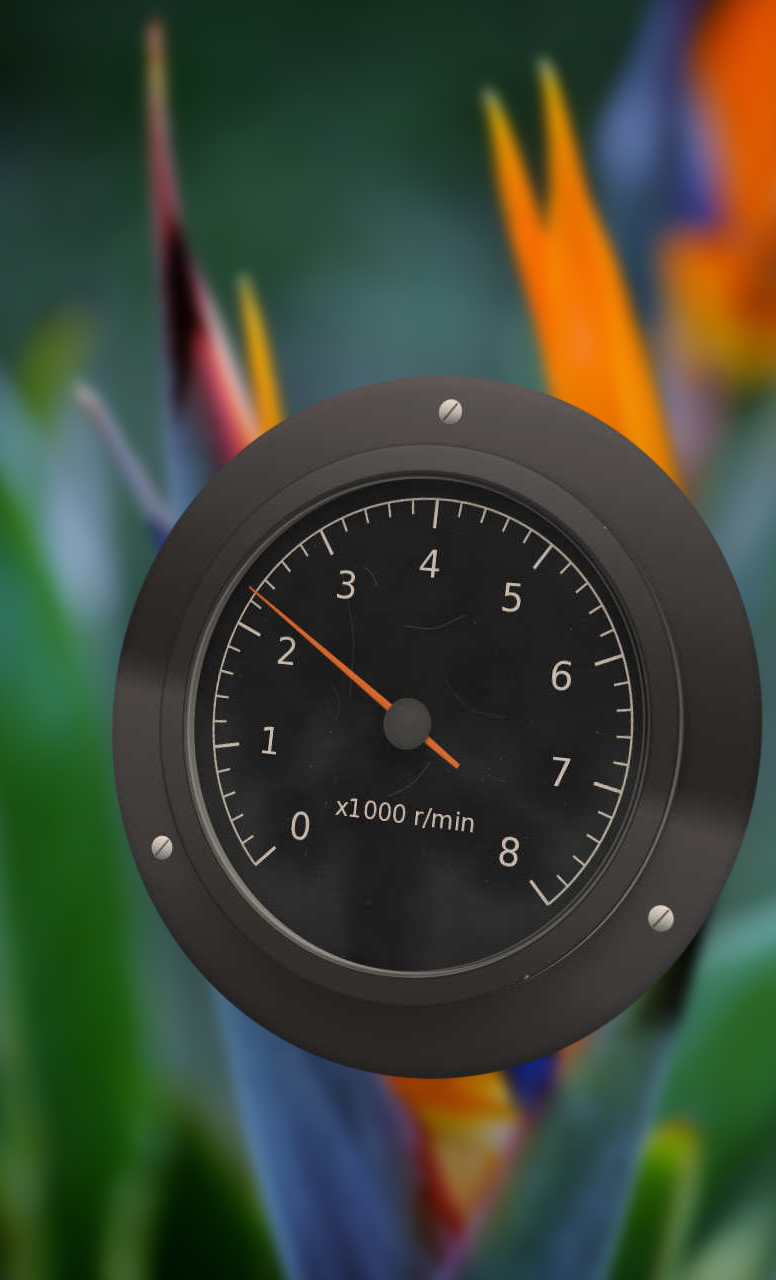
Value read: 2300,rpm
